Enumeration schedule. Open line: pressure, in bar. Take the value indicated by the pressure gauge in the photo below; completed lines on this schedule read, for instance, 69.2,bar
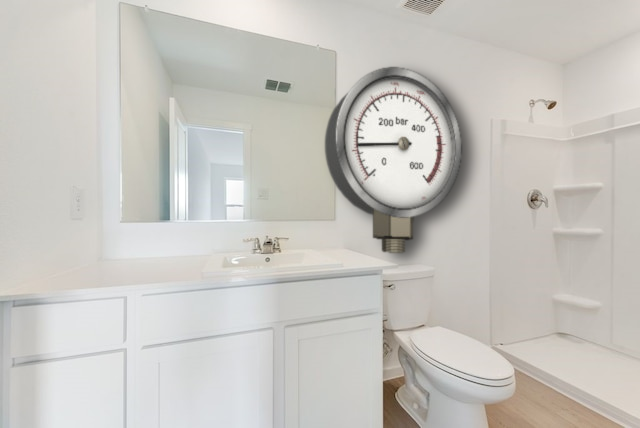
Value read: 80,bar
